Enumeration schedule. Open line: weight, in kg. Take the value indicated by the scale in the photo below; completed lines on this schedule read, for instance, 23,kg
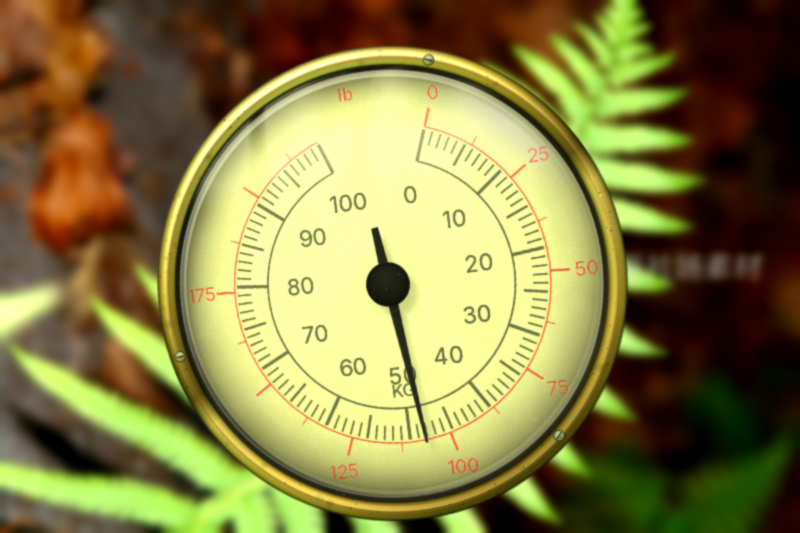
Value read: 48,kg
